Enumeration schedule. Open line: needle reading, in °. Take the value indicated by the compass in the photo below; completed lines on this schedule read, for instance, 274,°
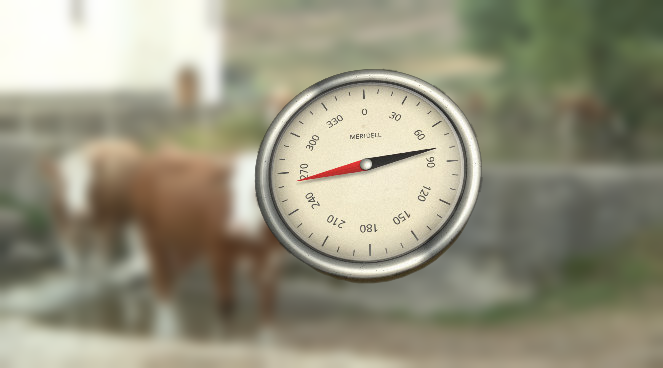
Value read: 260,°
